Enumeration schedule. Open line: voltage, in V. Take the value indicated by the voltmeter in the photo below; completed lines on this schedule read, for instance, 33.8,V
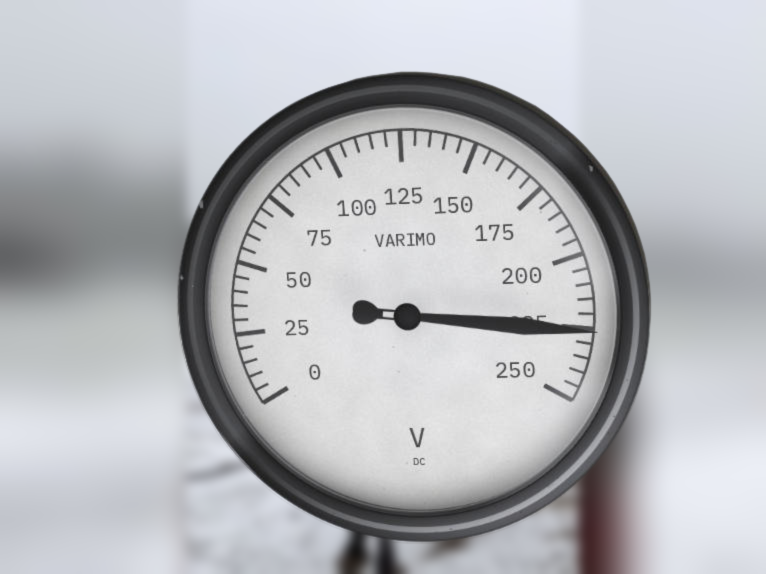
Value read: 225,V
